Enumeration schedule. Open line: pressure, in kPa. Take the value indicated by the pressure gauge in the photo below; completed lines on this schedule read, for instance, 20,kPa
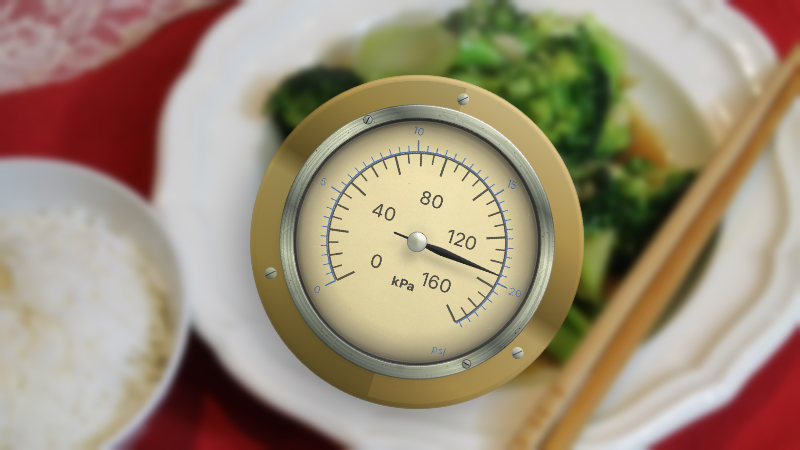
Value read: 135,kPa
